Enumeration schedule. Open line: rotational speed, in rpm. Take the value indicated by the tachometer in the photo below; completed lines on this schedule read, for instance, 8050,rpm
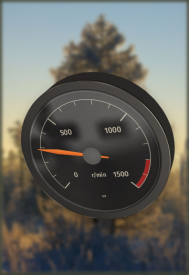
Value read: 300,rpm
